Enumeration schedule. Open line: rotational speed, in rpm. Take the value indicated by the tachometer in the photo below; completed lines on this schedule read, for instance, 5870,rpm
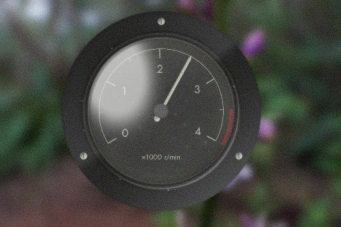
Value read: 2500,rpm
